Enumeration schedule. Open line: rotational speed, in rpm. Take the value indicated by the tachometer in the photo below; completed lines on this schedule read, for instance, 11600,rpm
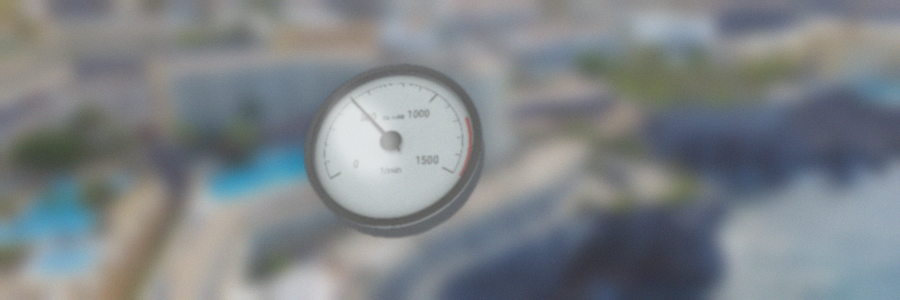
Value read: 500,rpm
